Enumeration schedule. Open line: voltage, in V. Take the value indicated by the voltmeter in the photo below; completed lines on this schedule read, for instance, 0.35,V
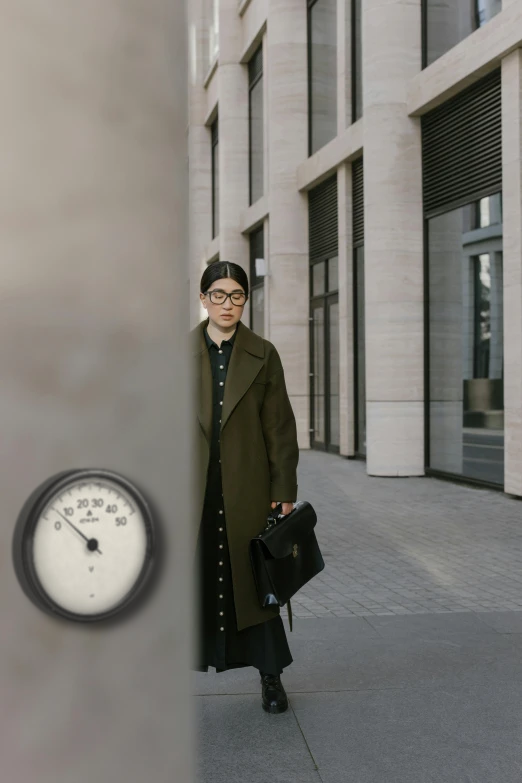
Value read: 5,V
